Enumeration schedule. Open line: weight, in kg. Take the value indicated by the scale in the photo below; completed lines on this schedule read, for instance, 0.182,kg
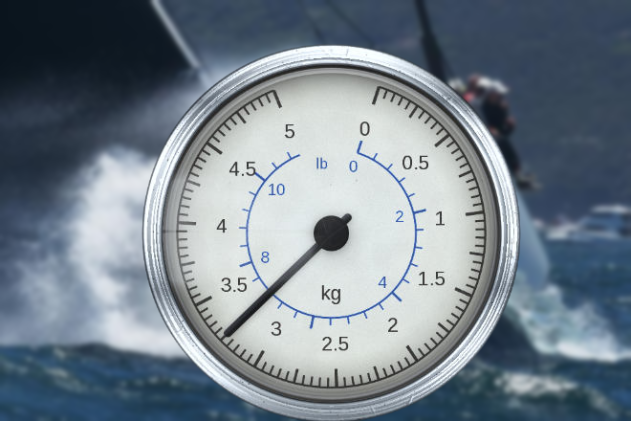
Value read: 3.25,kg
